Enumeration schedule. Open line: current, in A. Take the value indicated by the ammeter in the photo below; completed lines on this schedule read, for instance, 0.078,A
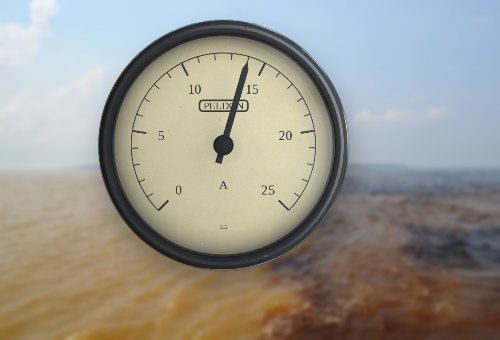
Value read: 14,A
